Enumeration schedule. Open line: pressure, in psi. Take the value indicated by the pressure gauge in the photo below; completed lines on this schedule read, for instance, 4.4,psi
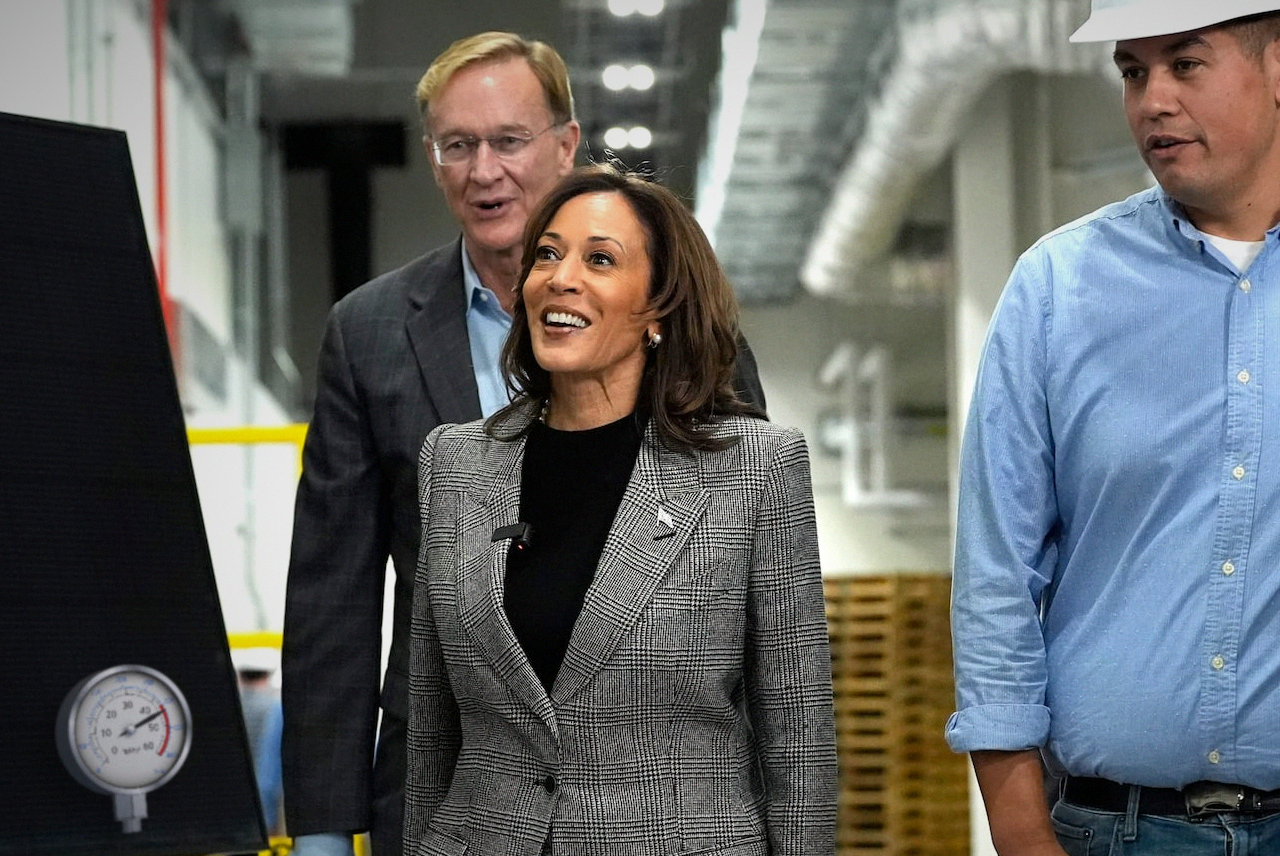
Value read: 45,psi
